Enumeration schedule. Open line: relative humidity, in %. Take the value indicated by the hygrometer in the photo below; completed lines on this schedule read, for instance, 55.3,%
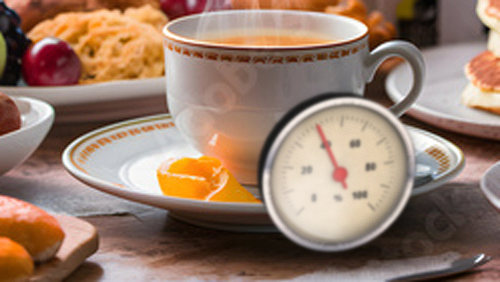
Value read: 40,%
